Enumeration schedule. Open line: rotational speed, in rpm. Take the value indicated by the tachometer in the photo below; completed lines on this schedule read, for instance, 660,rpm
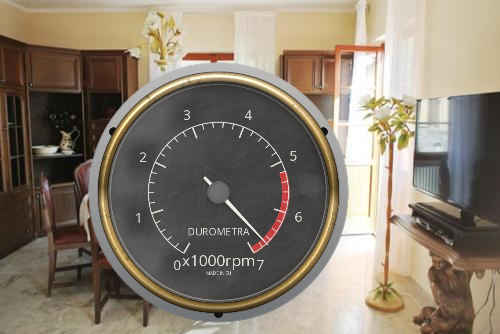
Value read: 6700,rpm
